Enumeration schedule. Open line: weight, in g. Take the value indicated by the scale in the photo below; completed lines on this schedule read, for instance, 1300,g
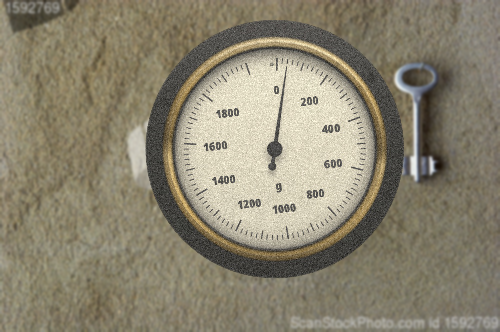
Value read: 40,g
